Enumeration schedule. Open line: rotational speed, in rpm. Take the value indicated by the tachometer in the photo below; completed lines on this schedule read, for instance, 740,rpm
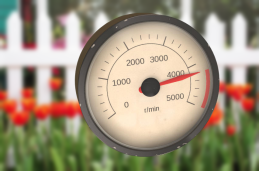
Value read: 4200,rpm
